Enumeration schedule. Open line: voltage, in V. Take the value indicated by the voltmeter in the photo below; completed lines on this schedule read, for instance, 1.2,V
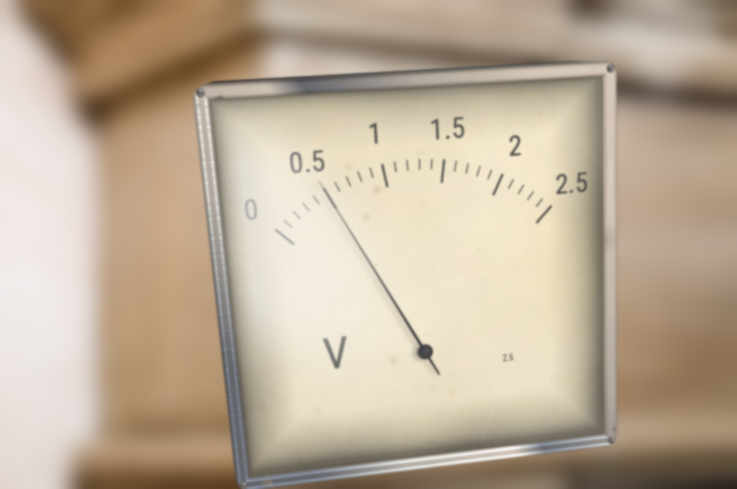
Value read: 0.5,V
